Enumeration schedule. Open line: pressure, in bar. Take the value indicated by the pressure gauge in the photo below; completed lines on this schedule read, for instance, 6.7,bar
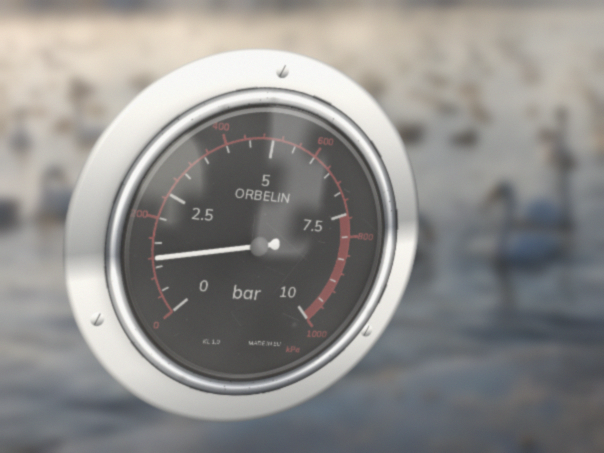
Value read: 1.25,bar
